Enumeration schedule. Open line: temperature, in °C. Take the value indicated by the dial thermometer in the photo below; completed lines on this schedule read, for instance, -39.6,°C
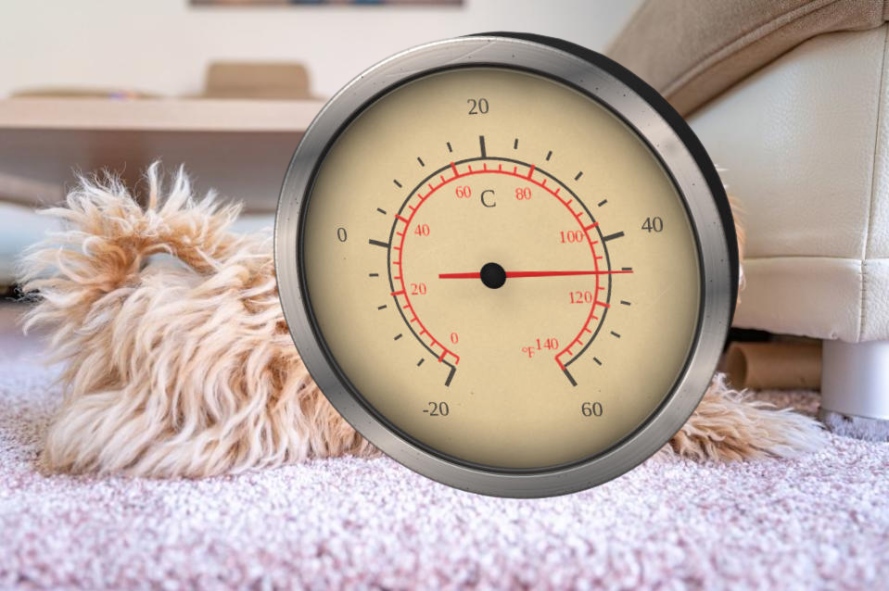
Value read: 44,°C
